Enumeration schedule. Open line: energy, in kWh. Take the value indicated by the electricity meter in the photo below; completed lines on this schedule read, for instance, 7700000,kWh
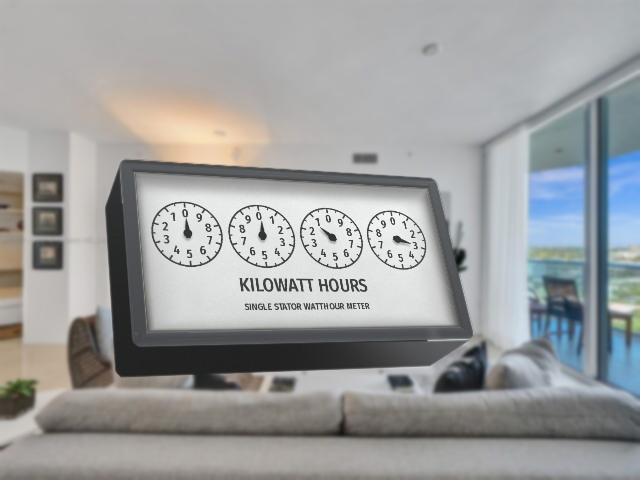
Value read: 13,kWh
